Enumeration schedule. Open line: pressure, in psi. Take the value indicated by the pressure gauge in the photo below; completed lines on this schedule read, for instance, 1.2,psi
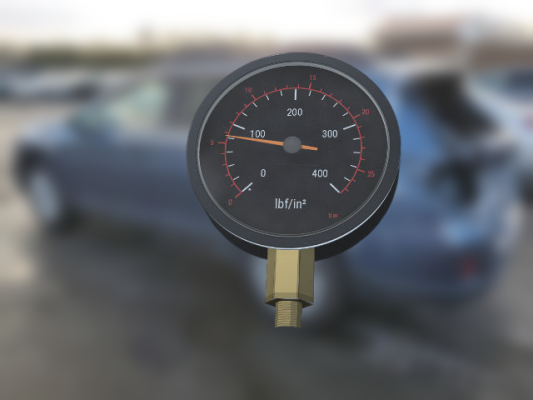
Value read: 80,psi
